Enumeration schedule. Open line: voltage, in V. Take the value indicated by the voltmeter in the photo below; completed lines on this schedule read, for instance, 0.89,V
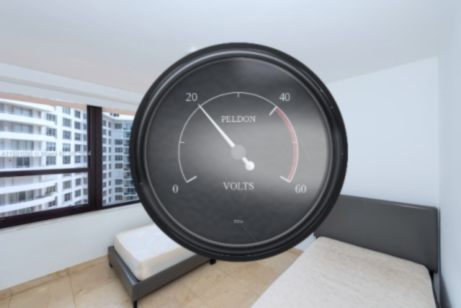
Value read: 20,V
